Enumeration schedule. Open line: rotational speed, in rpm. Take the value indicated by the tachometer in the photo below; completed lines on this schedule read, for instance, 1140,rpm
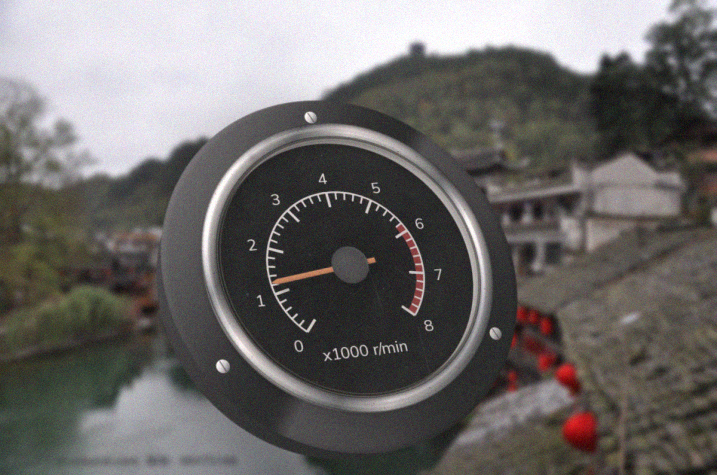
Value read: 1200,rpm
